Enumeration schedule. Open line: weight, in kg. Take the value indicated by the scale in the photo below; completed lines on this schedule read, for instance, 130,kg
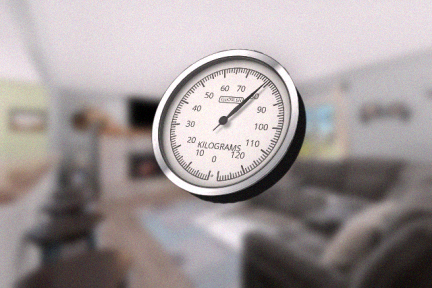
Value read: 80,kg
